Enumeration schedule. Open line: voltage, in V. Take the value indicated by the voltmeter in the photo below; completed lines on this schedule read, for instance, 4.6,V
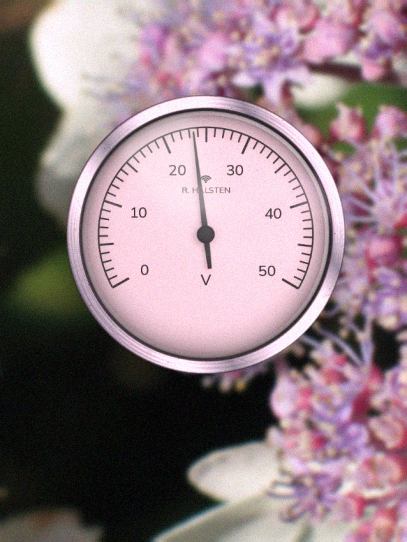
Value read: 23.5,V
